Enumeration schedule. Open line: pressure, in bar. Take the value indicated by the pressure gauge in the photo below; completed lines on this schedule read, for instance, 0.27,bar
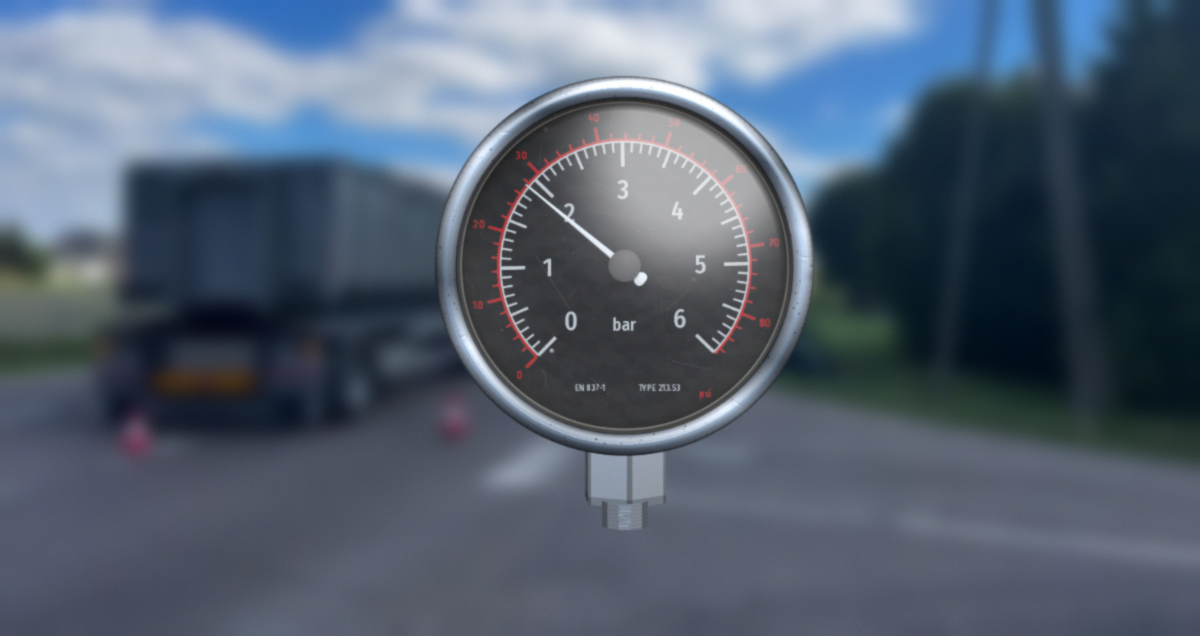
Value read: 1.9,bar
